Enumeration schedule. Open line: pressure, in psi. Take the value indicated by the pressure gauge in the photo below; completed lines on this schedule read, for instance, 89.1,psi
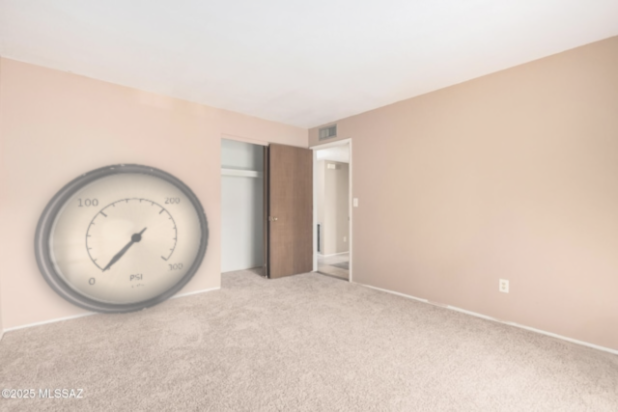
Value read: 0,psi
